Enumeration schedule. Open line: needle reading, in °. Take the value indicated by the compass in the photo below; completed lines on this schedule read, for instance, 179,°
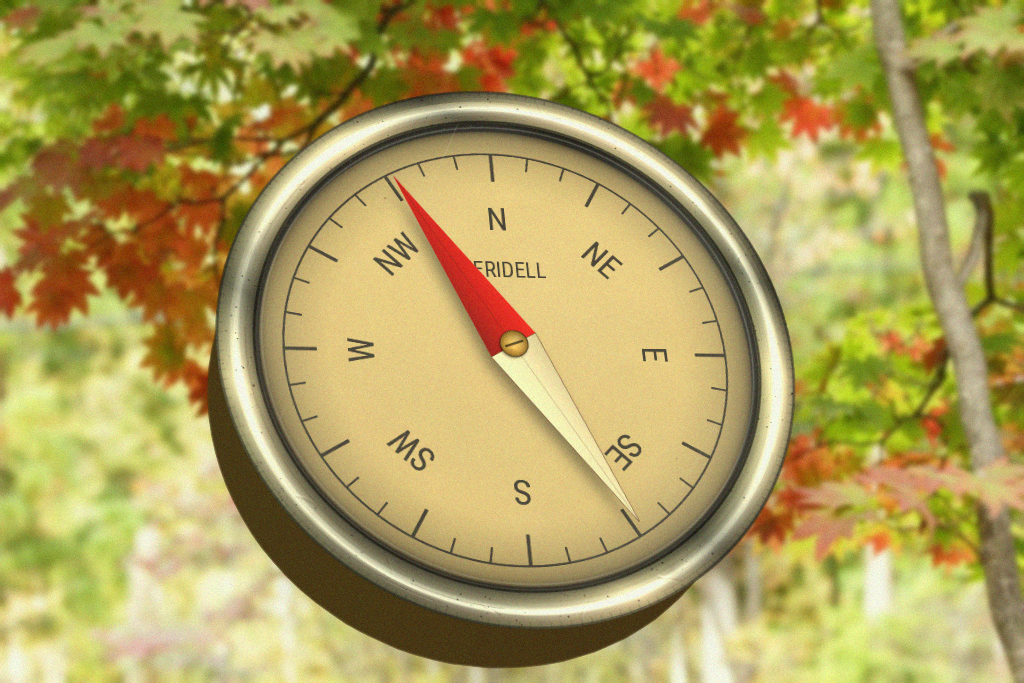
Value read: 330,°
